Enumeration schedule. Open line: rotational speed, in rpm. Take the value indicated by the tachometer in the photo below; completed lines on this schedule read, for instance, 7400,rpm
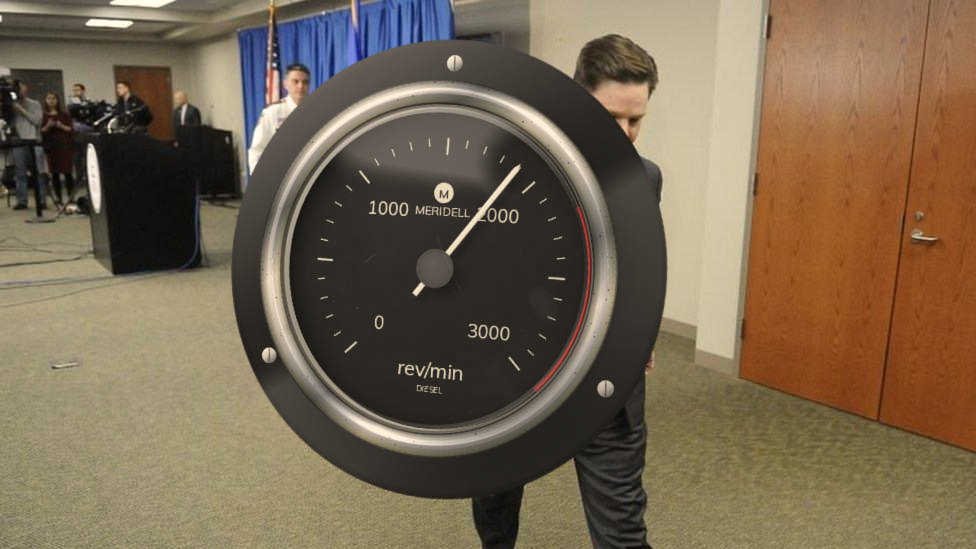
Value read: 1900,rpm
